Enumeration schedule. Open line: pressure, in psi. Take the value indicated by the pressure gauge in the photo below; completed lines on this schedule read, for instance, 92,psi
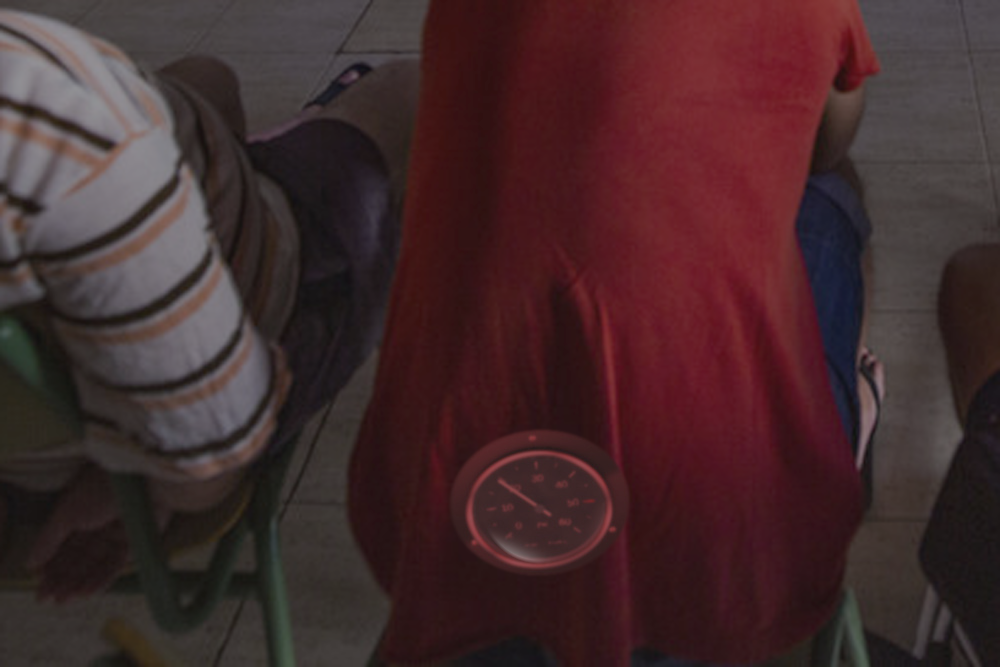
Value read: 20,psi
